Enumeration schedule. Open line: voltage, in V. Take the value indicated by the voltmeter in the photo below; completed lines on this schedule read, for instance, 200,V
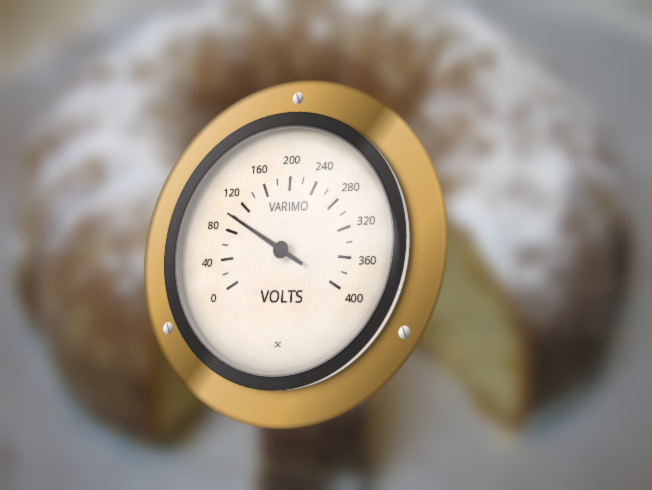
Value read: 100,V
